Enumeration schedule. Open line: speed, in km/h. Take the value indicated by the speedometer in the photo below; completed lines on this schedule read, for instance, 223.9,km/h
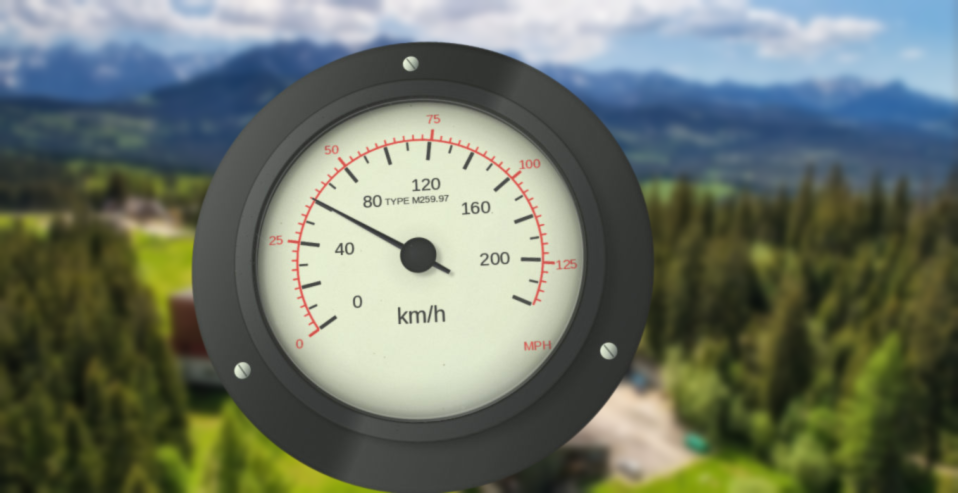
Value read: 60,km/h
